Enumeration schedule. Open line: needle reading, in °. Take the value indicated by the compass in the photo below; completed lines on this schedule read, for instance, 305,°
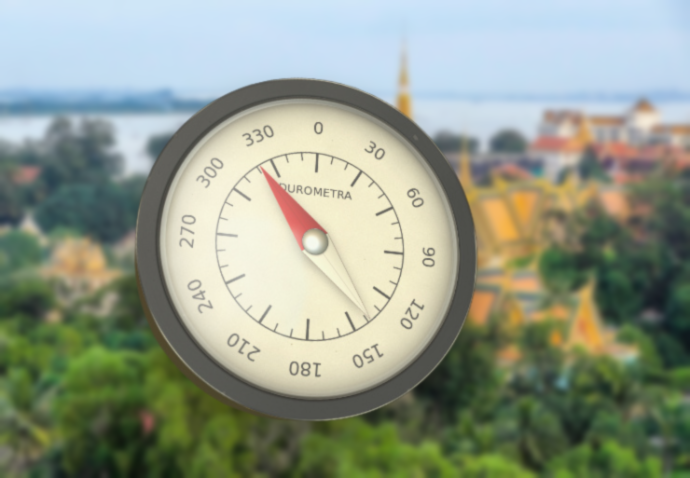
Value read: 320,°
